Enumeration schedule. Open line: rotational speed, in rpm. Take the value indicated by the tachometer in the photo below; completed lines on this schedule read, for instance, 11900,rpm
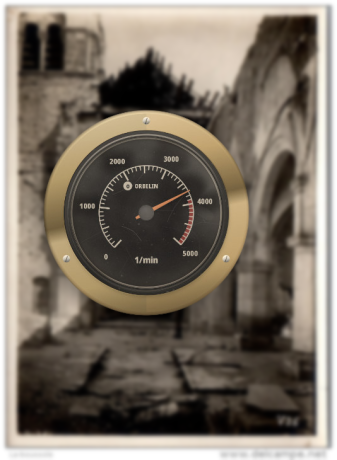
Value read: 3700,rpm
